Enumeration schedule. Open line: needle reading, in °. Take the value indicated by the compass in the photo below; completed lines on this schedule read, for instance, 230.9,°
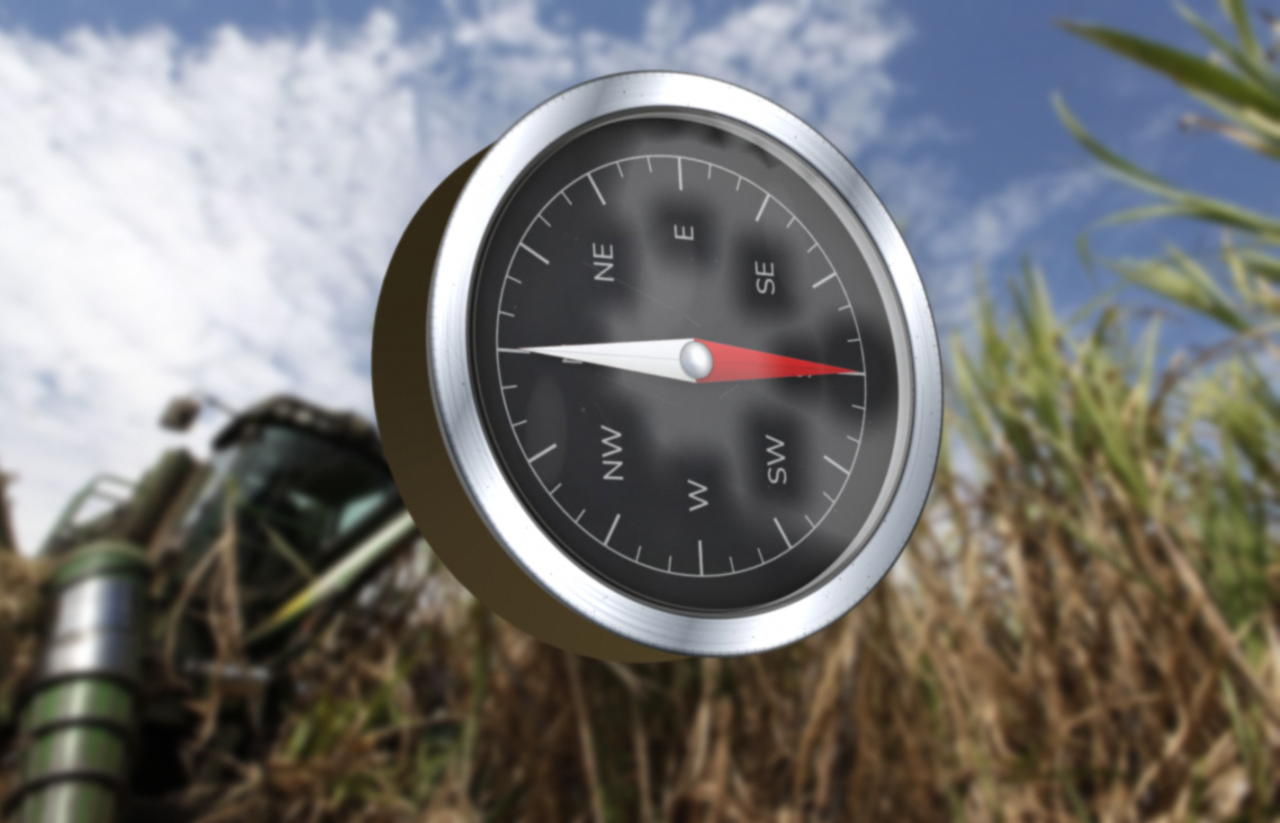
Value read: 180,°
